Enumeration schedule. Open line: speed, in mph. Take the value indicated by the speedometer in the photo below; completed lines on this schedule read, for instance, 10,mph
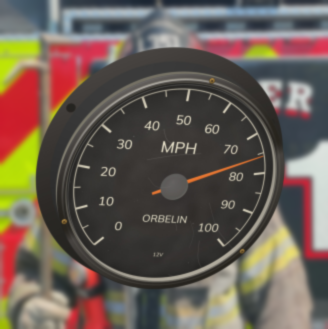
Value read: 75,mph
